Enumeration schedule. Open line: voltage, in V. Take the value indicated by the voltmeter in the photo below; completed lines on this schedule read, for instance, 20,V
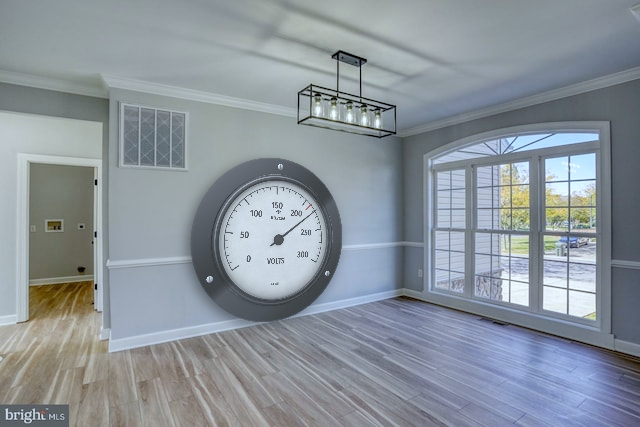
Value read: 220,V
